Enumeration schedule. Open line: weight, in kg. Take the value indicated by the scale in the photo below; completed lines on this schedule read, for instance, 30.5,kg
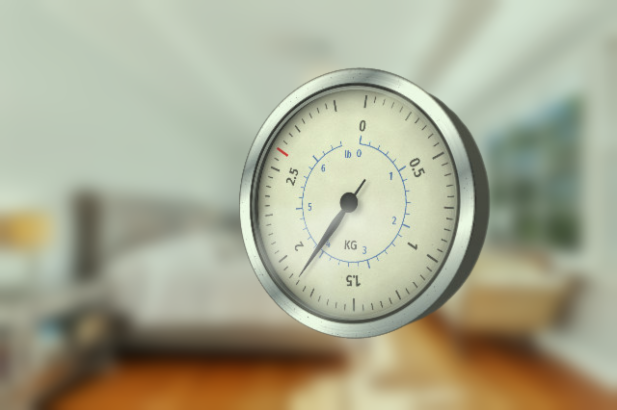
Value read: 1.85,kg
